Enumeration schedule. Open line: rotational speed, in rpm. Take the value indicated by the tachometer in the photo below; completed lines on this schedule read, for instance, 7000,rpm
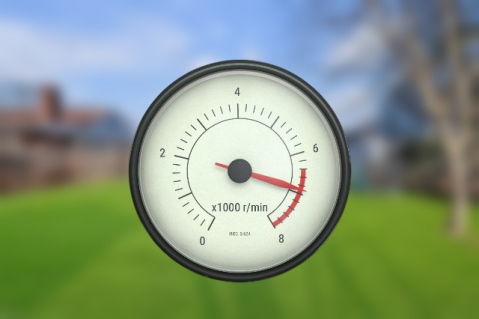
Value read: 6900,rpm
